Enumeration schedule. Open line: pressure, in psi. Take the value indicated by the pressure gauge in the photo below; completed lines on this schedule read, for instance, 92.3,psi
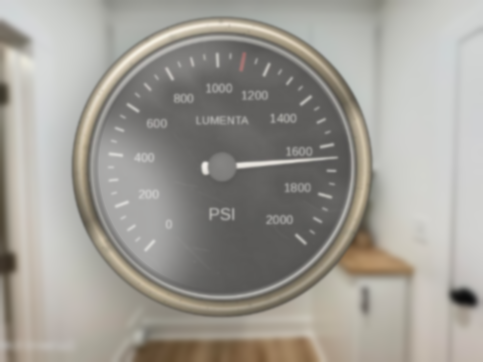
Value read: 1650,psi
